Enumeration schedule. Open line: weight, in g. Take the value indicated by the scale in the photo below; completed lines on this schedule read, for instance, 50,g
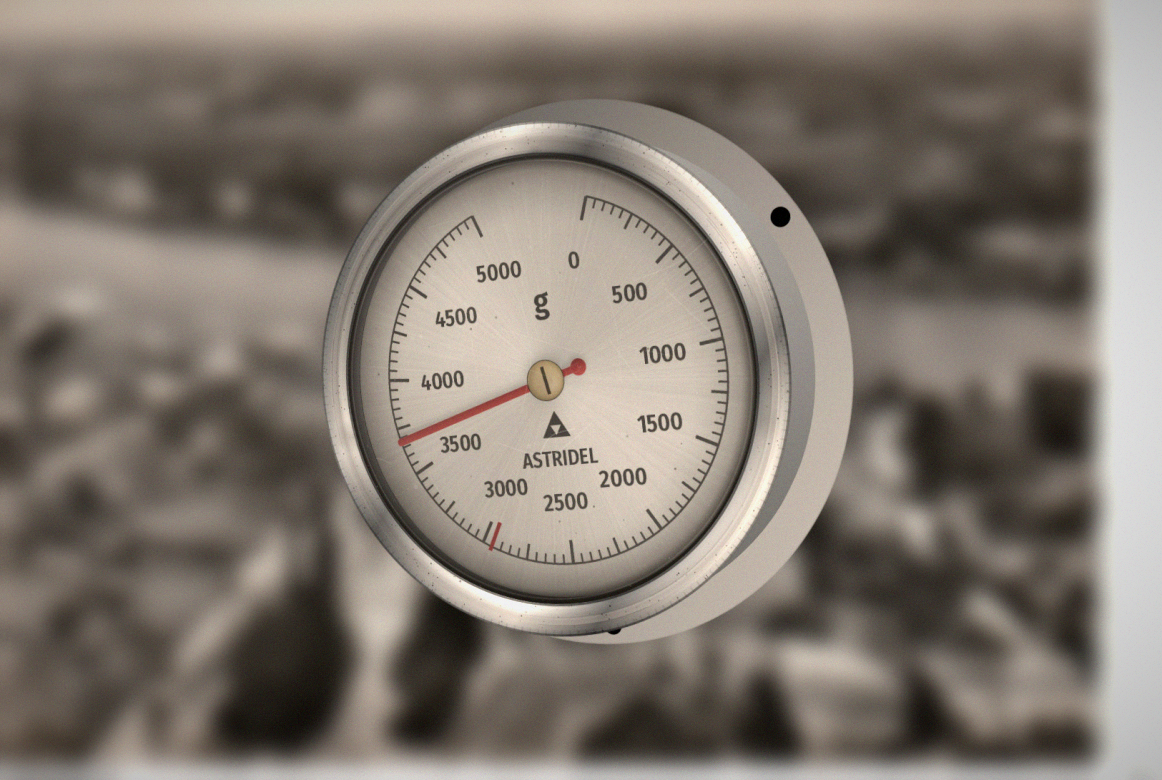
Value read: 3675,g
